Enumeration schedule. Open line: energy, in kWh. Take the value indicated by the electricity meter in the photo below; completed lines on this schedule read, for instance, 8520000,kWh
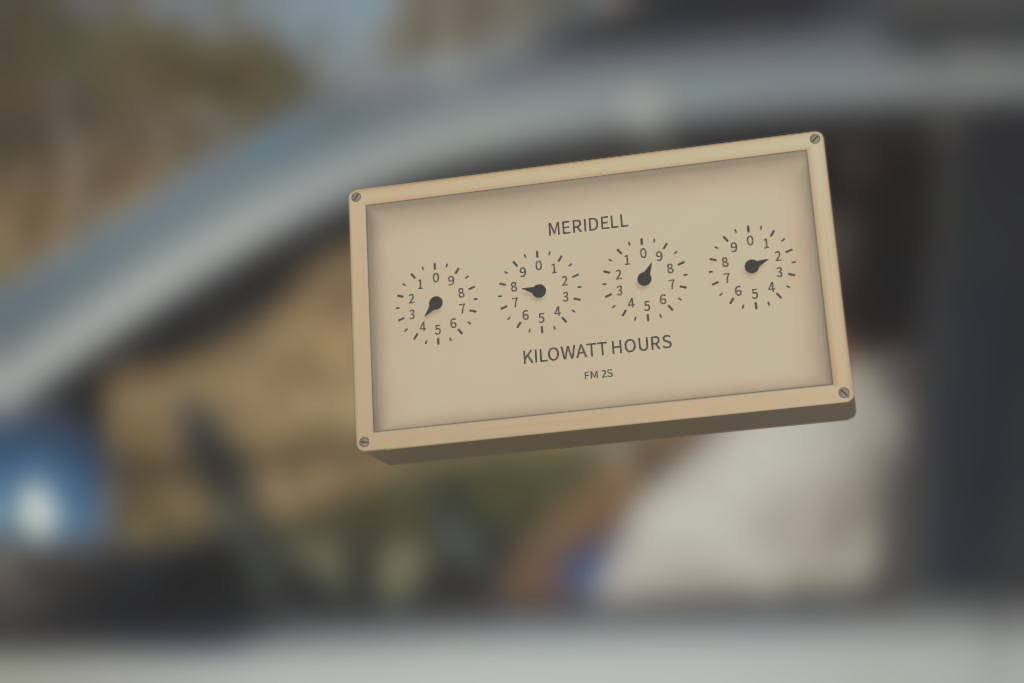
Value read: 3792,kWh
